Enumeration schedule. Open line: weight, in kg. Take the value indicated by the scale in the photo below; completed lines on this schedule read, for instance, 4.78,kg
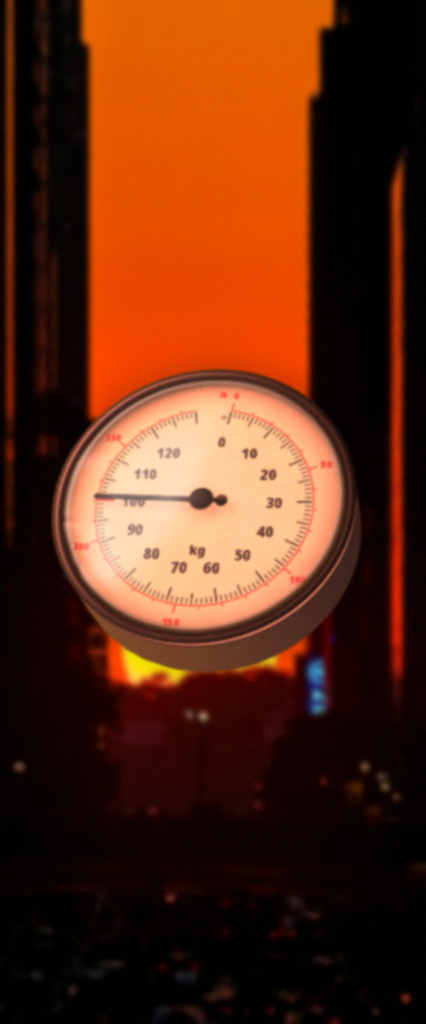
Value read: 100,kg
